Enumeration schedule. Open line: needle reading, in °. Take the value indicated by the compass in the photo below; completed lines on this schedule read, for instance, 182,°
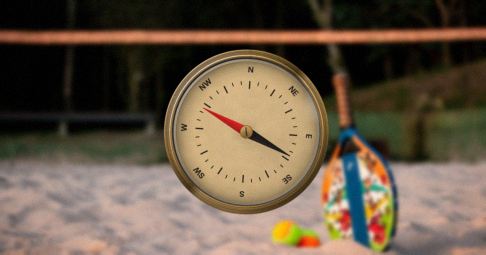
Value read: 295,°
